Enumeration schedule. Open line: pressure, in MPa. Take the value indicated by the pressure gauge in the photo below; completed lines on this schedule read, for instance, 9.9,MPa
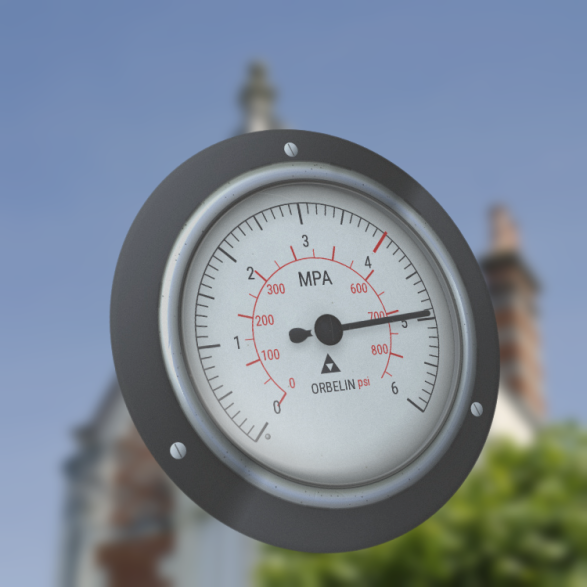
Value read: 4.95,MPa
